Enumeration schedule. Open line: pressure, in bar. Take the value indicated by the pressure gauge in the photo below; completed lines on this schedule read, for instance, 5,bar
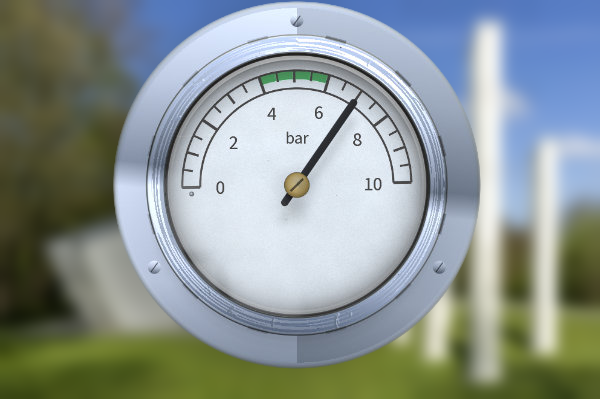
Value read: 7,bar
